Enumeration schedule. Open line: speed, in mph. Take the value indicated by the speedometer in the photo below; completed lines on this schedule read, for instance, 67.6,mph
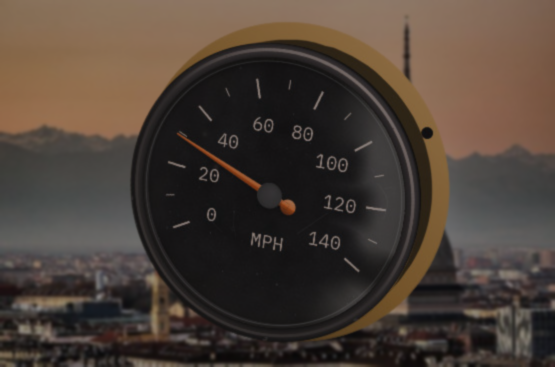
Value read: 30,mph
